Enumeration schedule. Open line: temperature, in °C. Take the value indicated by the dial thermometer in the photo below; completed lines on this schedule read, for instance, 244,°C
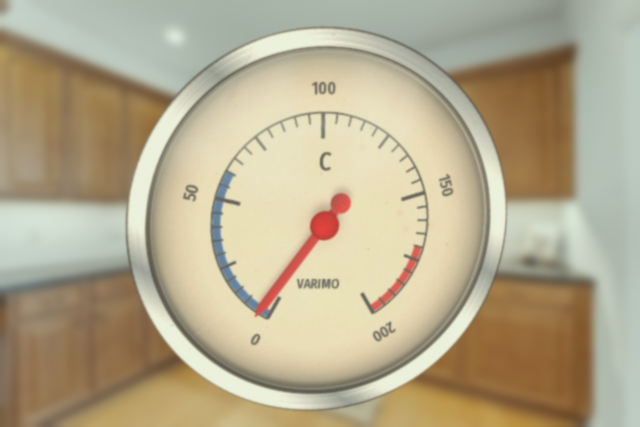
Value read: 5,°C
